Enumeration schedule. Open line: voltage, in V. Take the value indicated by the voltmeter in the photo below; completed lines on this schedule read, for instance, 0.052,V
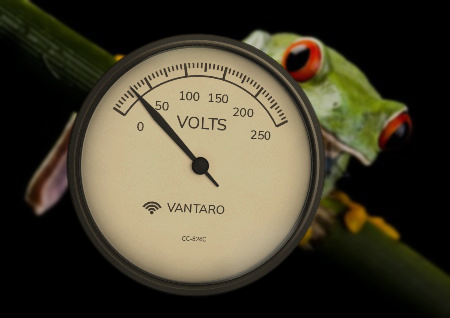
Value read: 30,V
